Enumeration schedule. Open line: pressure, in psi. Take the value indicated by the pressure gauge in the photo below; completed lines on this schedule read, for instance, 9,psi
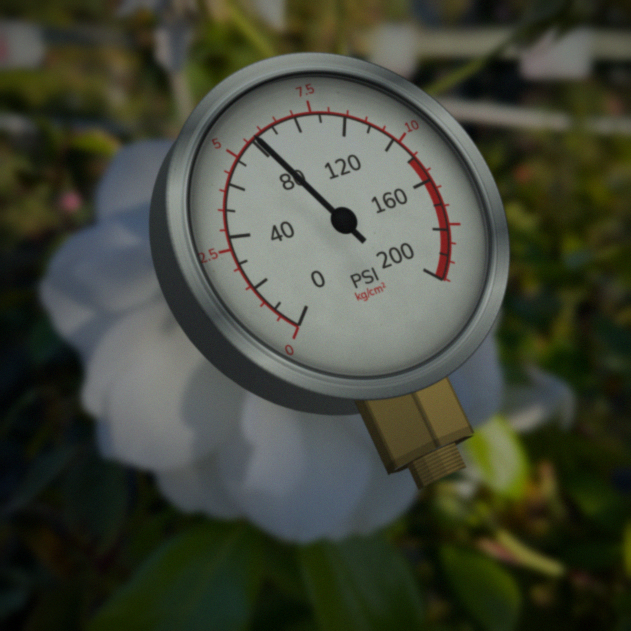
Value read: 80,psi
